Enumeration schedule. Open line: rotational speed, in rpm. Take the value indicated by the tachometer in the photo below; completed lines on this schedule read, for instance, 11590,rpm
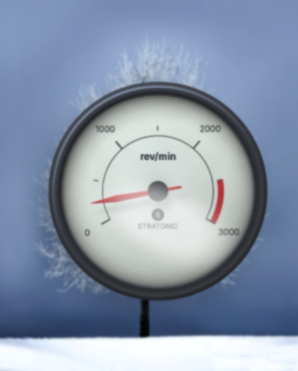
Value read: 250,rpm
